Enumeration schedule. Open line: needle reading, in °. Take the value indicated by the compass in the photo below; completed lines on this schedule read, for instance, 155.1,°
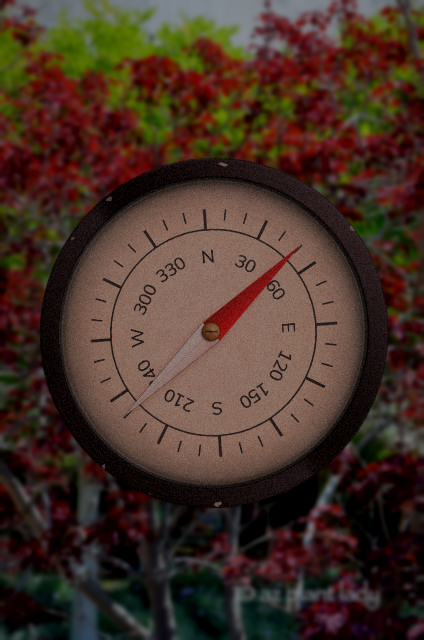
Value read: 50,°
